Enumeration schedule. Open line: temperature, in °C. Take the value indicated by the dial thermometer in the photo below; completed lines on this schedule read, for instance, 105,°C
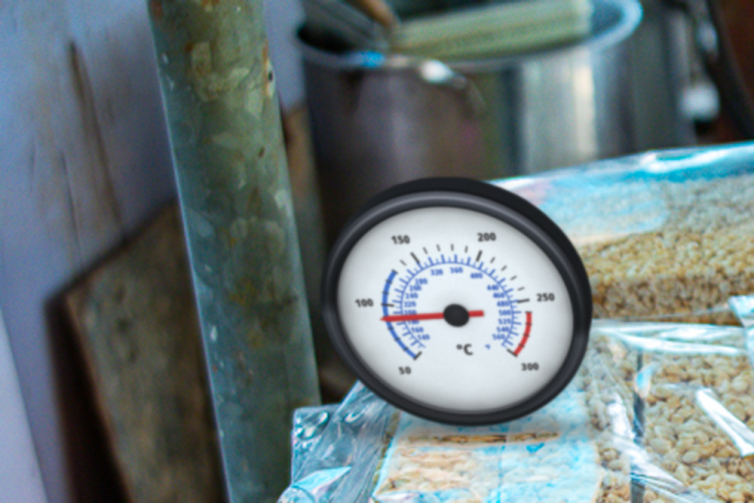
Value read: 90,°C
